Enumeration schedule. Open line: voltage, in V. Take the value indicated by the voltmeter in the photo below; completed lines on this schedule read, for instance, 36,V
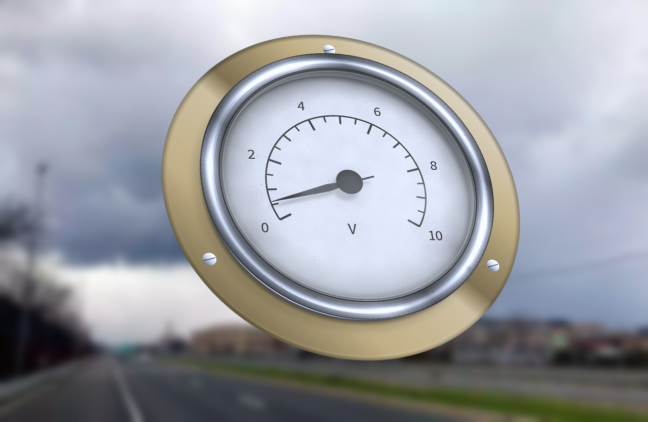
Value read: 0.5,V
